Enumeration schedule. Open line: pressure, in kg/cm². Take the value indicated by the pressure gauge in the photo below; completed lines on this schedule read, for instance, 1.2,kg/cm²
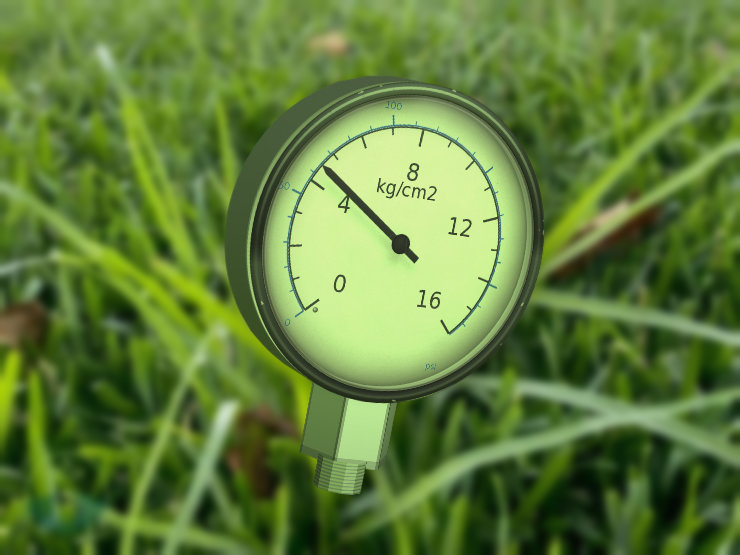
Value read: 4.5,kg/cm²
